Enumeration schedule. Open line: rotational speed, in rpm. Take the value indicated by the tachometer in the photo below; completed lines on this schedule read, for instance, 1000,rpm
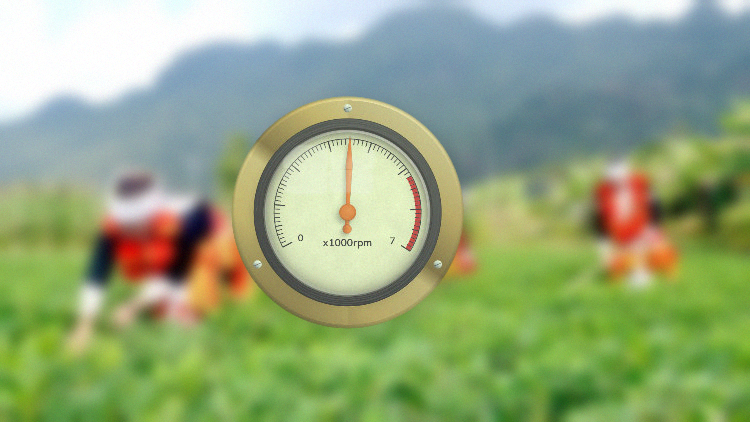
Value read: 3500,rpm
